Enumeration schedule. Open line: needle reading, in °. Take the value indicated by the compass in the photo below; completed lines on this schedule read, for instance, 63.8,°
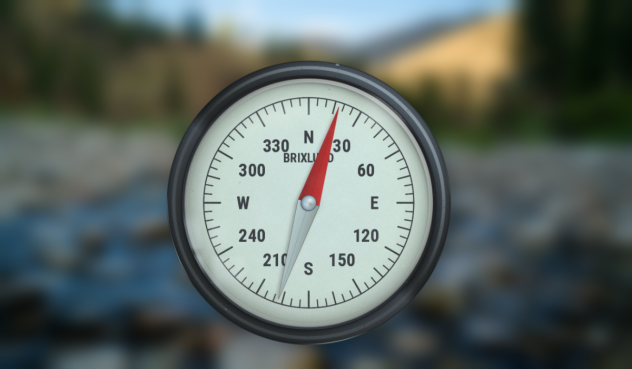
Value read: 17.5,°
